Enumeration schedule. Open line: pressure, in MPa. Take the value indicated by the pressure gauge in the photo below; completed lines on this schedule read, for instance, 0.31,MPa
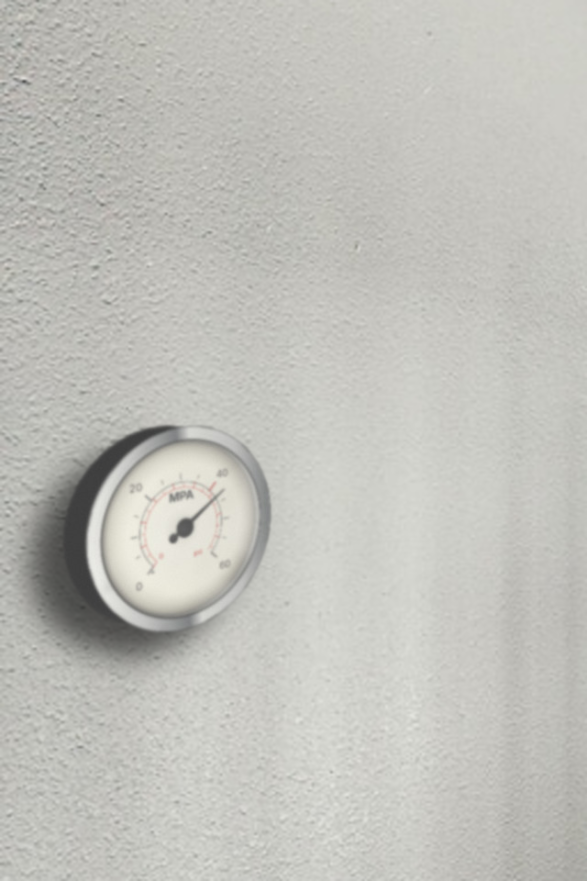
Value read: 42.5,MPa
